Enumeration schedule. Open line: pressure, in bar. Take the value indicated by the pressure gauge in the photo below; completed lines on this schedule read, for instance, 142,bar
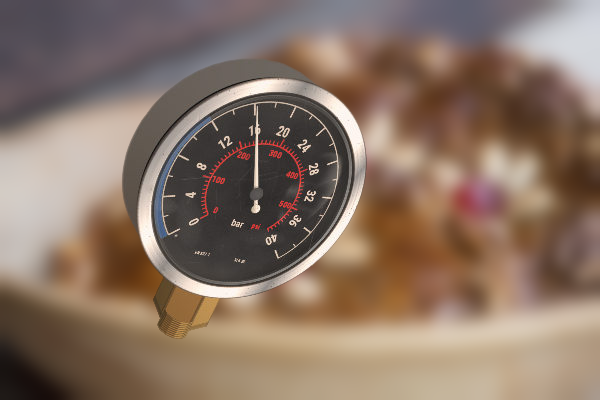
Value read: 16,bar
